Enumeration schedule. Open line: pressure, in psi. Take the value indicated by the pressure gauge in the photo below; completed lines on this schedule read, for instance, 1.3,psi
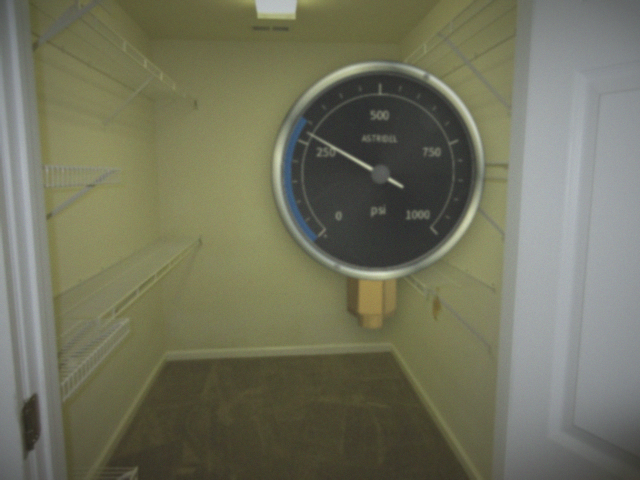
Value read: 275,psi
